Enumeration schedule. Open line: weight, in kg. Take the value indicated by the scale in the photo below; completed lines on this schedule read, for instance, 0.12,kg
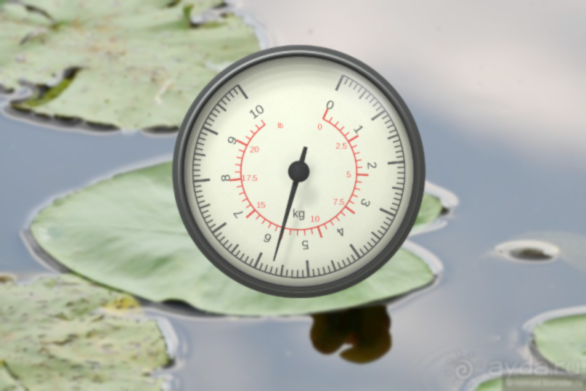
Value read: 5.7,kg
